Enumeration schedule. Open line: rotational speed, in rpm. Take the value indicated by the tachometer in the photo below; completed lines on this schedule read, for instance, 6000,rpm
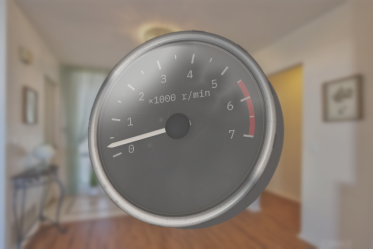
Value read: 250,rpm
